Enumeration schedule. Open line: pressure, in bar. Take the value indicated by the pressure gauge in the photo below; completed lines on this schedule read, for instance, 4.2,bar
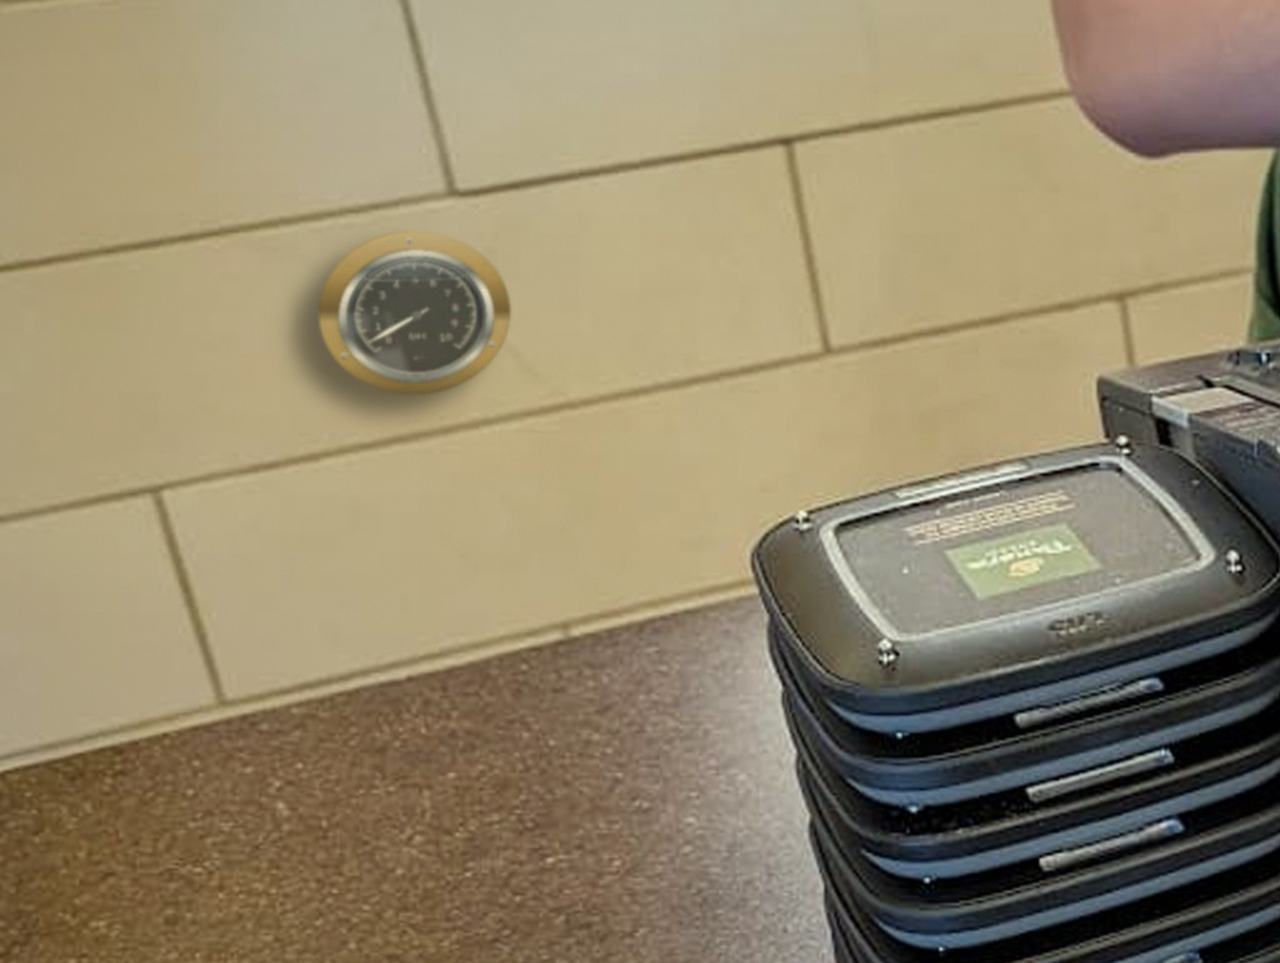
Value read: 0.5,bar
